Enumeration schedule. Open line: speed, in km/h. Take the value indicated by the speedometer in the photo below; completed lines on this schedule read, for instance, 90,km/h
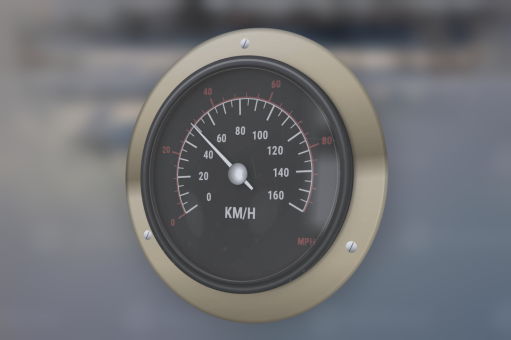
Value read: 50,km/h
